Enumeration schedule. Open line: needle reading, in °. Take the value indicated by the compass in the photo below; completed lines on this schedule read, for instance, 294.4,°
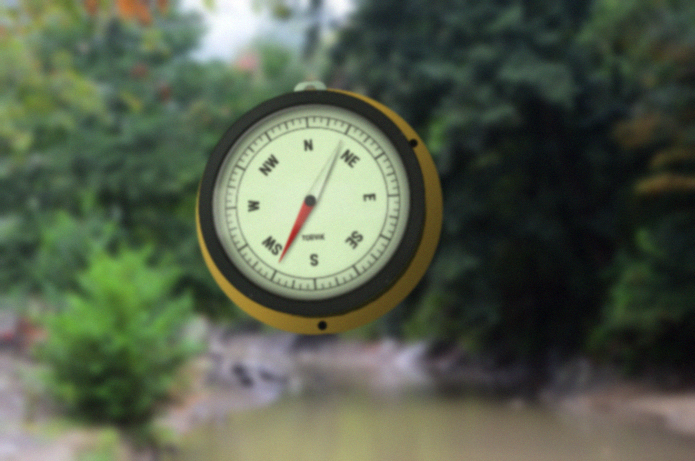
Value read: 210,°
